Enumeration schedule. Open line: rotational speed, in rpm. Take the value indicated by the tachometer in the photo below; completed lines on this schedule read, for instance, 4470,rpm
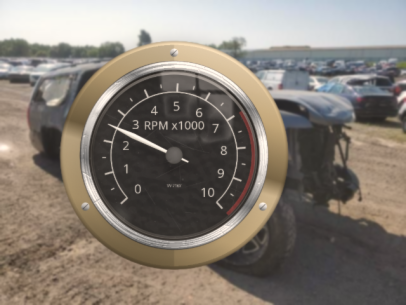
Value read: 2500,rpm
